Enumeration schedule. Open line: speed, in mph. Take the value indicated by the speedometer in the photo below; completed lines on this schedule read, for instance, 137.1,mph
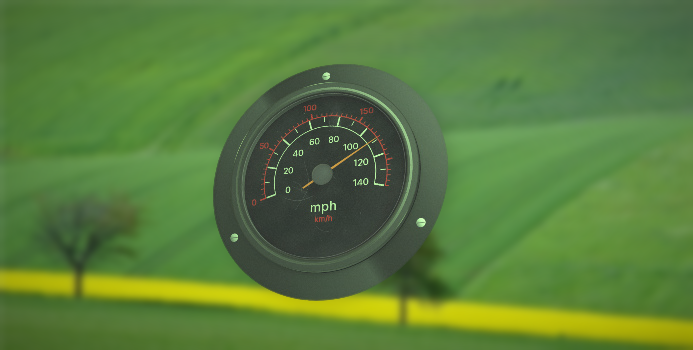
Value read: 110,mph
